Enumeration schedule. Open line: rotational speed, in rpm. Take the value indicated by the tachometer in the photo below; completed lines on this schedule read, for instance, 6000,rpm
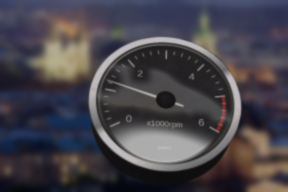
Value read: 1200,rpm
